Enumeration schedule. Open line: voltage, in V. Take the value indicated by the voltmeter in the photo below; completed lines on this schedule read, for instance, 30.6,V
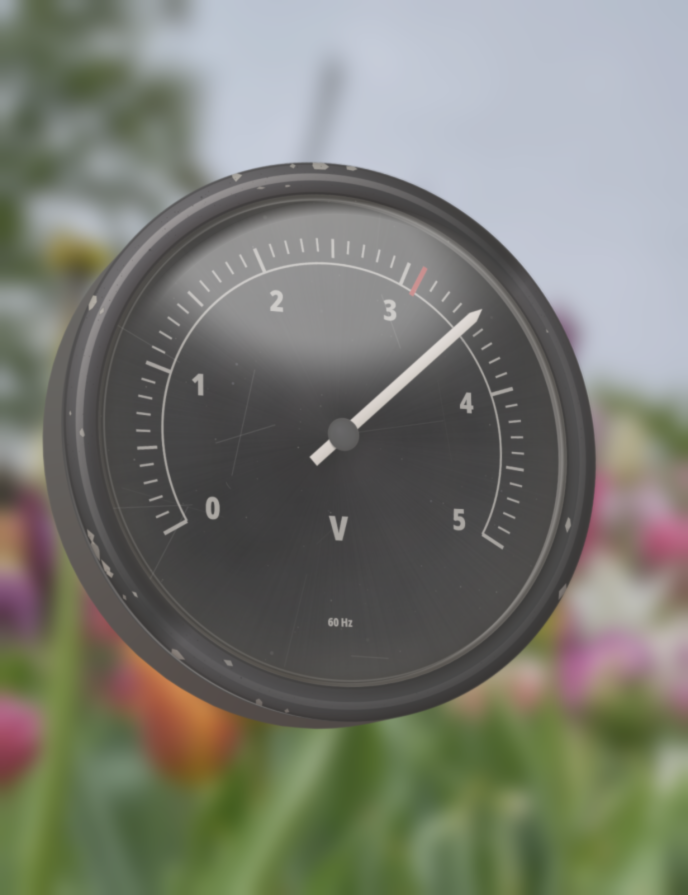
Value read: 3.5,V
